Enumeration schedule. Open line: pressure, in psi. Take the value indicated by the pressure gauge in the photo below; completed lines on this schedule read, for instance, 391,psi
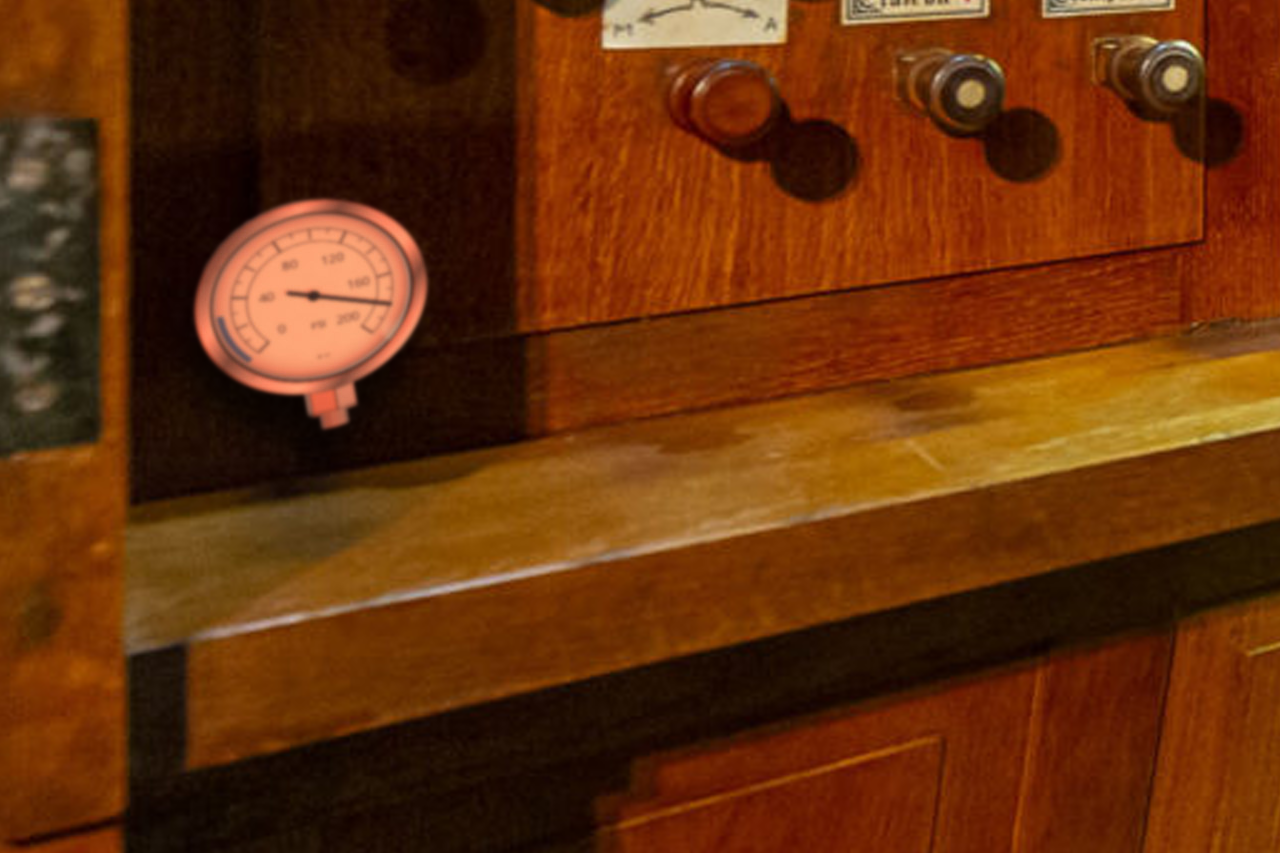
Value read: 180,psi
